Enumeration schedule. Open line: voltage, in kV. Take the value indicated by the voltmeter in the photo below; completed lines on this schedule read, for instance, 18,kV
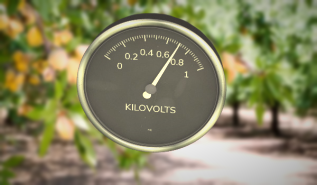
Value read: 0.7,kV
